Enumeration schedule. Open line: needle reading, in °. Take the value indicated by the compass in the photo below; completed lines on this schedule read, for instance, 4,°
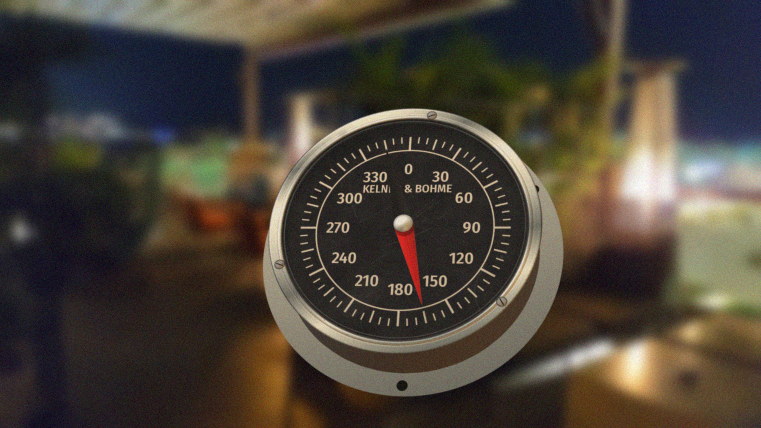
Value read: 165,°
